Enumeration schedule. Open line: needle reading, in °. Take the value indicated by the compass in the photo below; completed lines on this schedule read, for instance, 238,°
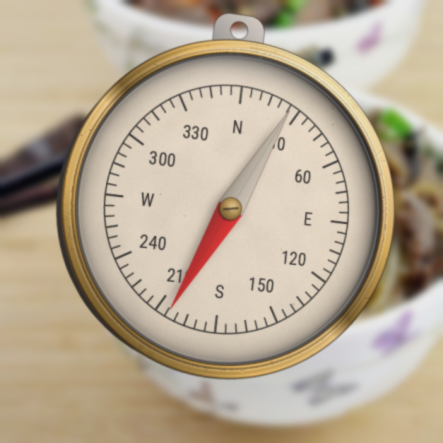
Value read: 205,°
